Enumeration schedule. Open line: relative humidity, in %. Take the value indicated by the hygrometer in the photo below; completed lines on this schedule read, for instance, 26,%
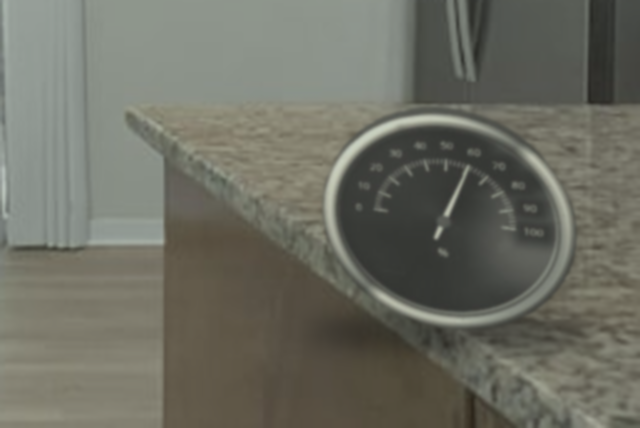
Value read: 60,%
